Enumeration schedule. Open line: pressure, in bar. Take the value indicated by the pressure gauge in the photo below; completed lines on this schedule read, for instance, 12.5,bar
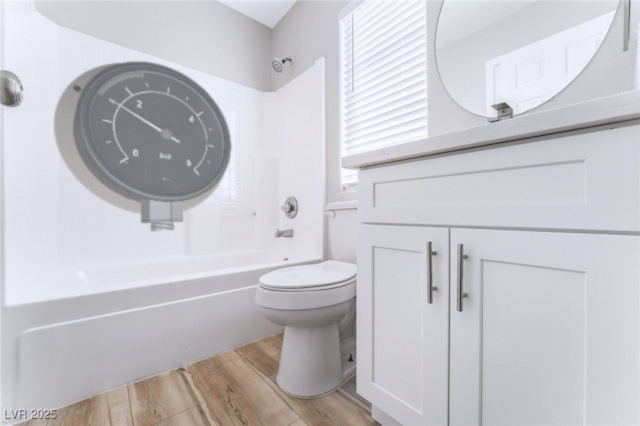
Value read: 1.5,bar
